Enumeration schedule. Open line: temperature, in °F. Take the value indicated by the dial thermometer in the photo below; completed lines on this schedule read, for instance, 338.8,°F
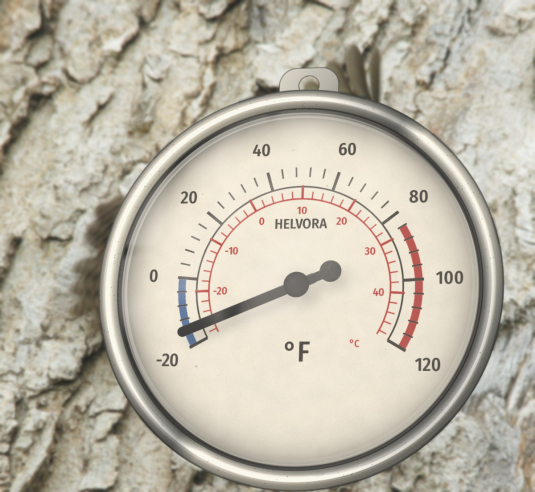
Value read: -16,°F
